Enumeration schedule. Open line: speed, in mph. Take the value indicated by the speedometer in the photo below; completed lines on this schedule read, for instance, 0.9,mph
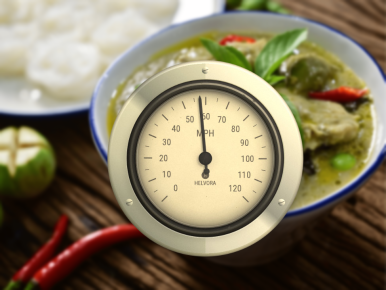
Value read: 57.5,mph
